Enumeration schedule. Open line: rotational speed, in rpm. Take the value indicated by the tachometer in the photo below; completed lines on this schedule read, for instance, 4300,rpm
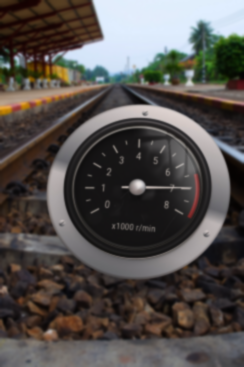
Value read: 7000,rpm
